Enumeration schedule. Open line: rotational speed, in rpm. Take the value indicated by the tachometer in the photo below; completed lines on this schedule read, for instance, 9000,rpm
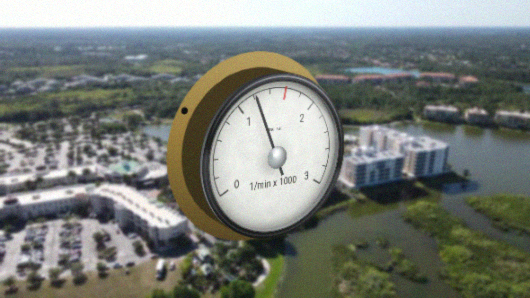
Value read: 1200,rpm
